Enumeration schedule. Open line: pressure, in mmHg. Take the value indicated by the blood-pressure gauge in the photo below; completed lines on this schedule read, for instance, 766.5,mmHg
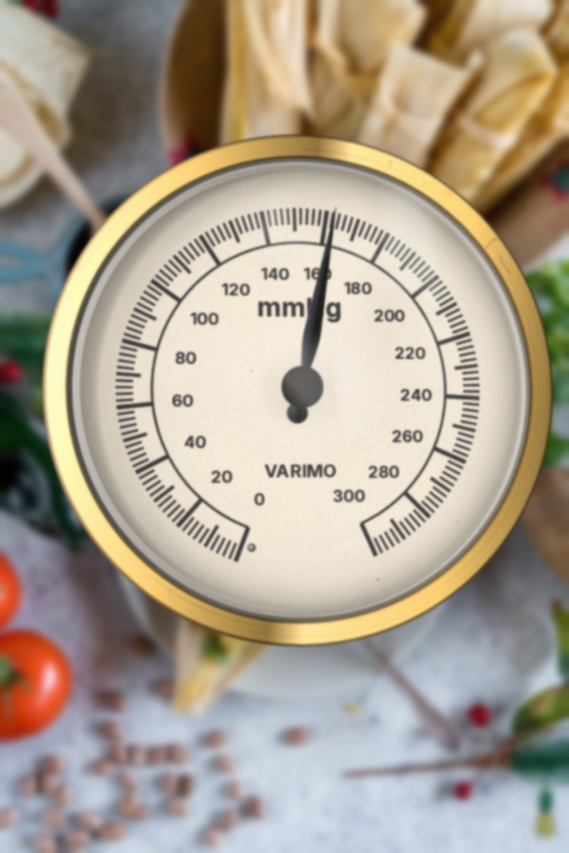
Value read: 162,mmHg
